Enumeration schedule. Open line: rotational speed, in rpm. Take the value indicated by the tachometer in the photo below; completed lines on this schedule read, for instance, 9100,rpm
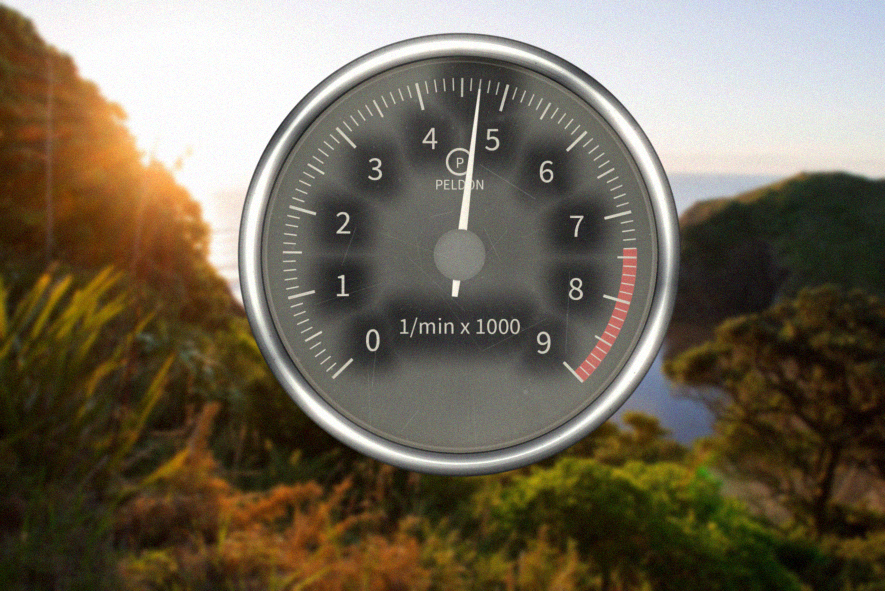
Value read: 4700,rpm
